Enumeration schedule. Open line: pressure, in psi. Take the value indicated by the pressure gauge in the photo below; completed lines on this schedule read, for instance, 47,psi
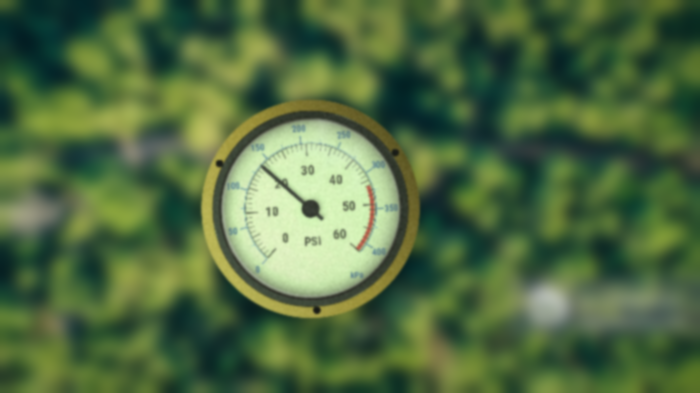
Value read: 20,psi
